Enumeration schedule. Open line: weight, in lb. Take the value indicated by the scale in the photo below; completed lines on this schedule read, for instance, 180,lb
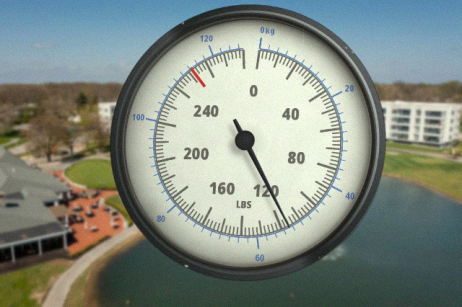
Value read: 116,lb
